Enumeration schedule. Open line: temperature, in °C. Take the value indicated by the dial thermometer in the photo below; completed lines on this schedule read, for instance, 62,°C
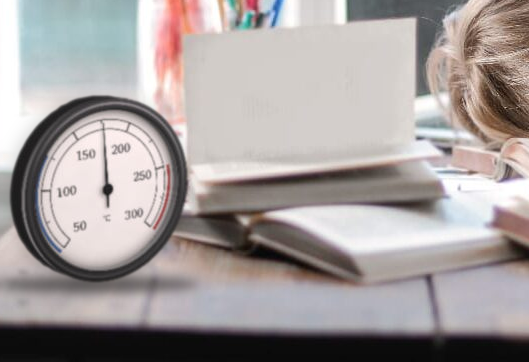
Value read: 175,°C
